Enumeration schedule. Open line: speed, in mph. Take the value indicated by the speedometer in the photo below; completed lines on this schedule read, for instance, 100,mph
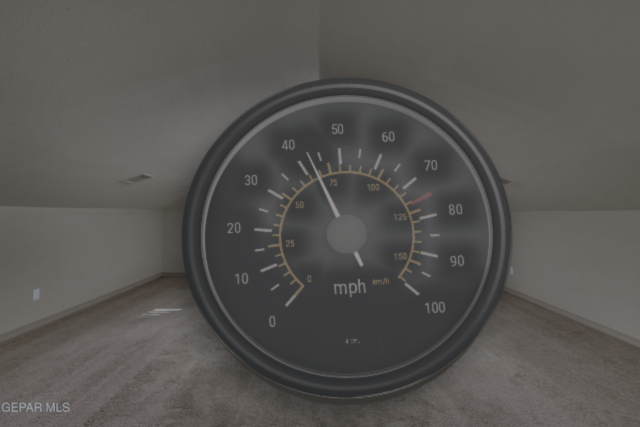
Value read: 42.5,mph
